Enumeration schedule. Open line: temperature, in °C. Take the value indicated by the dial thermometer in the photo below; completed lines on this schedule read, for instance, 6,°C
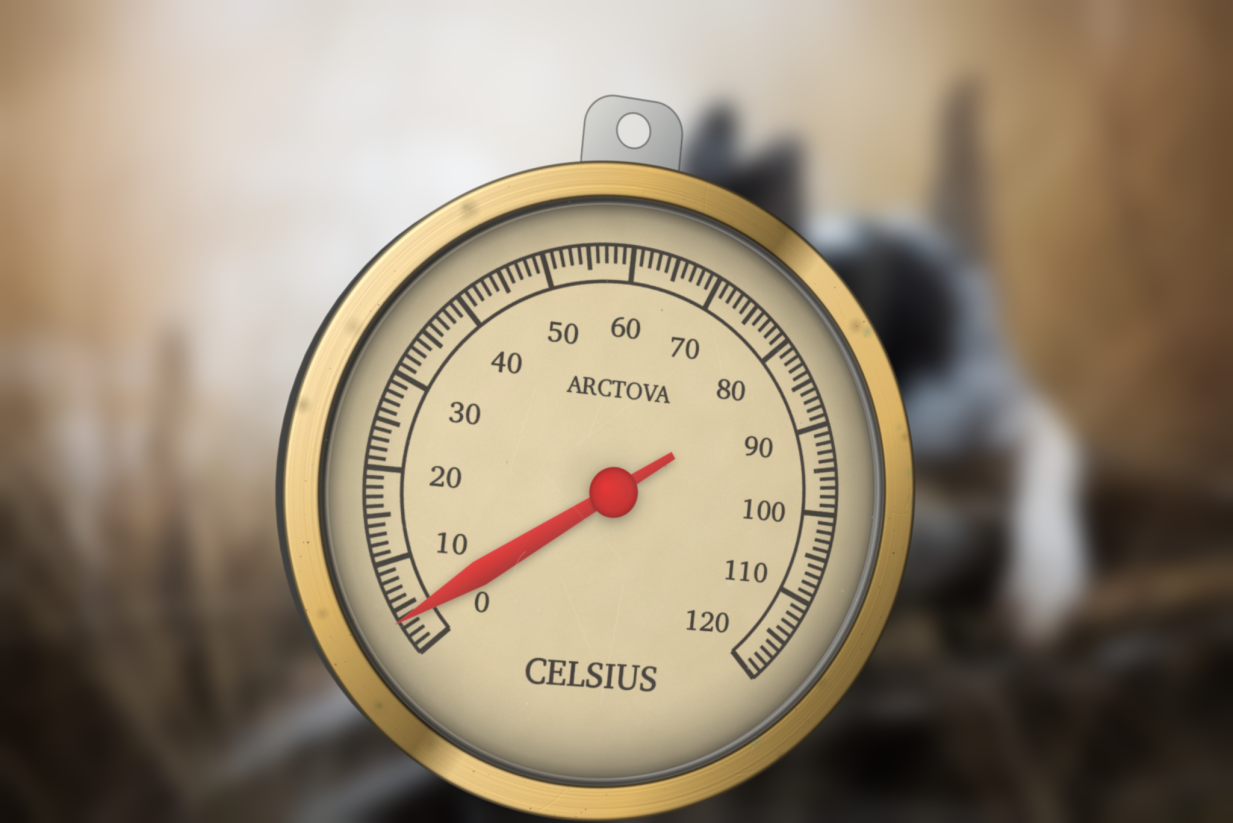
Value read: 4,°C
